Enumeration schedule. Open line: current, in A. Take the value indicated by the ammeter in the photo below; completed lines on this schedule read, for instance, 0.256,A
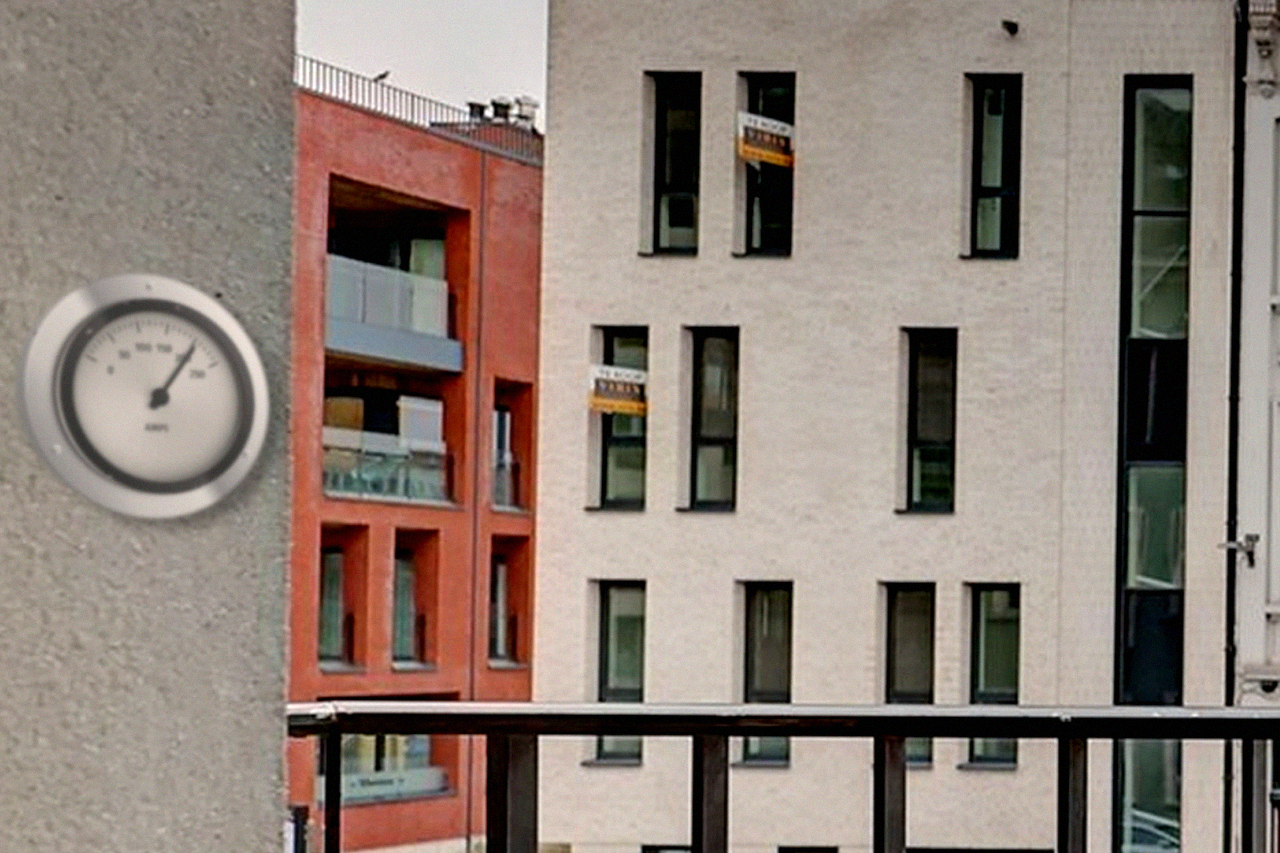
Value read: 200,A
